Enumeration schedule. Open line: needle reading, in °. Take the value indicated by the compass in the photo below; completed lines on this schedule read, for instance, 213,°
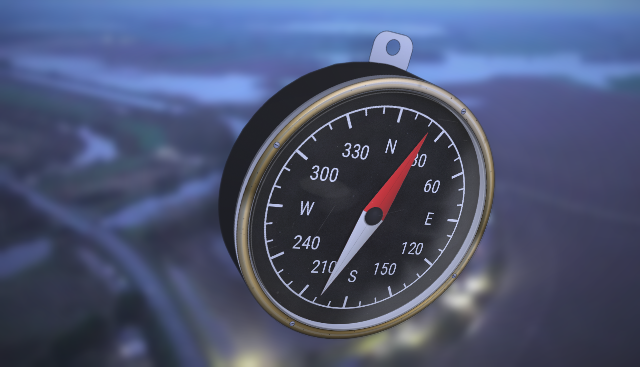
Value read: 20,°
